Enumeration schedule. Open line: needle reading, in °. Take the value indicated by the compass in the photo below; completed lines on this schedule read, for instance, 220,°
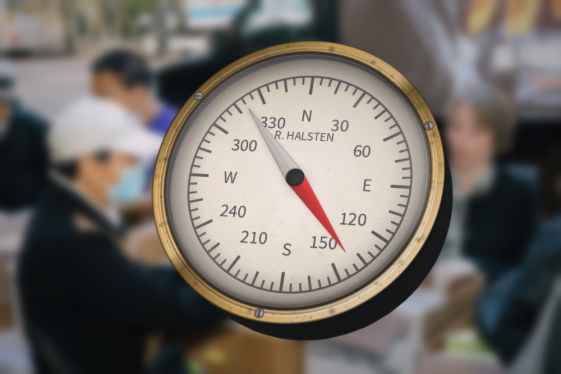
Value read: 140,°
